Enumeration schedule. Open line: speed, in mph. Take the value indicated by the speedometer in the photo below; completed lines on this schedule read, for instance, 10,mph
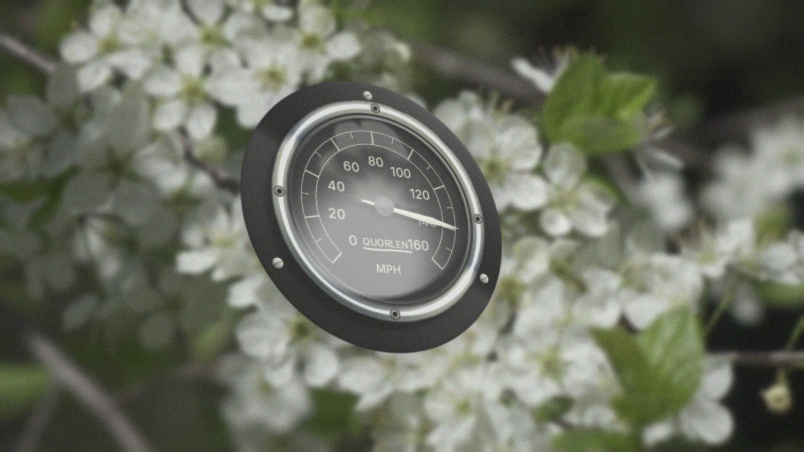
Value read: 140,mph
